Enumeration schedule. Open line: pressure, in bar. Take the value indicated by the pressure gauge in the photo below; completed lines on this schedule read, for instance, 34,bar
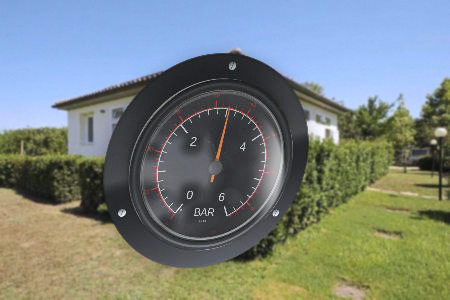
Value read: 3,bar
